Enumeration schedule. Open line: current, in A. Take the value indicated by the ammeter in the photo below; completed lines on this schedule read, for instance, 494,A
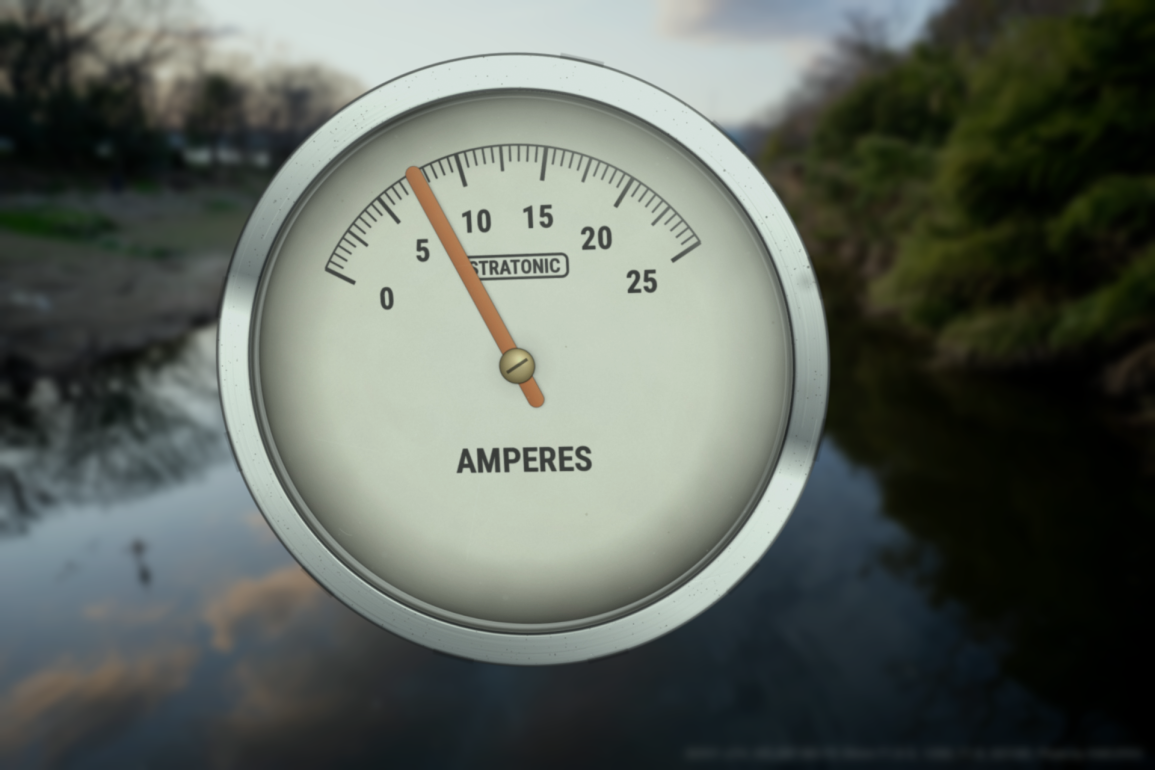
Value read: 7.5,A
